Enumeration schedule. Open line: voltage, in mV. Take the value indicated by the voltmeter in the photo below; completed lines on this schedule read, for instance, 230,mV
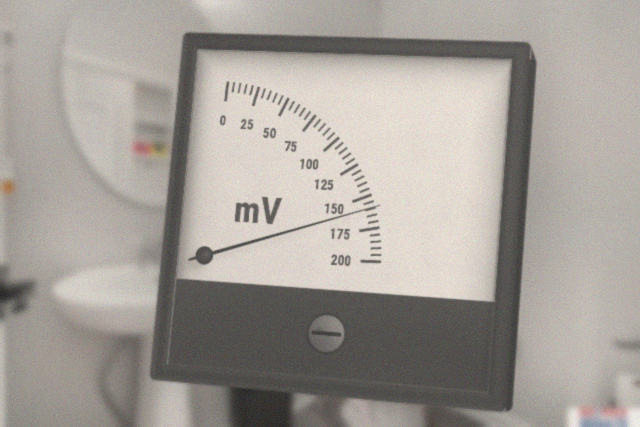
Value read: 160,mV
